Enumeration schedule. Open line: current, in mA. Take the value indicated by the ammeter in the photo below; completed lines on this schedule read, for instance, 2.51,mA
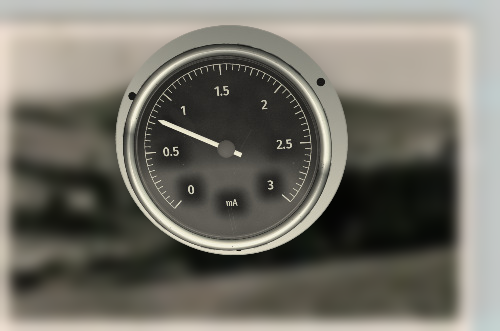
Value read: 0.8,mA
